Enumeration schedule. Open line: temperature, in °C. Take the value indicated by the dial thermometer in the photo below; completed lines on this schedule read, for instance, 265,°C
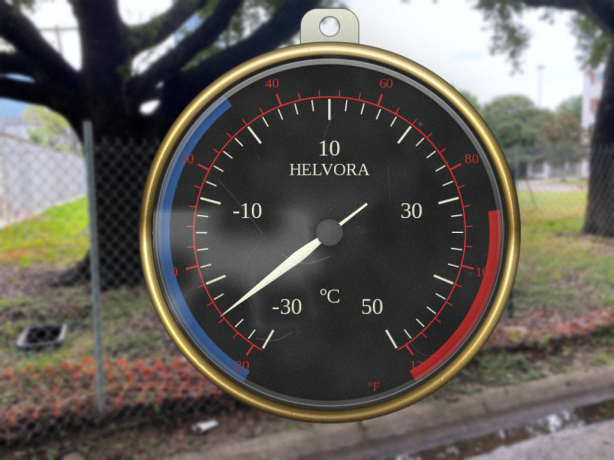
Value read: -24,°C
